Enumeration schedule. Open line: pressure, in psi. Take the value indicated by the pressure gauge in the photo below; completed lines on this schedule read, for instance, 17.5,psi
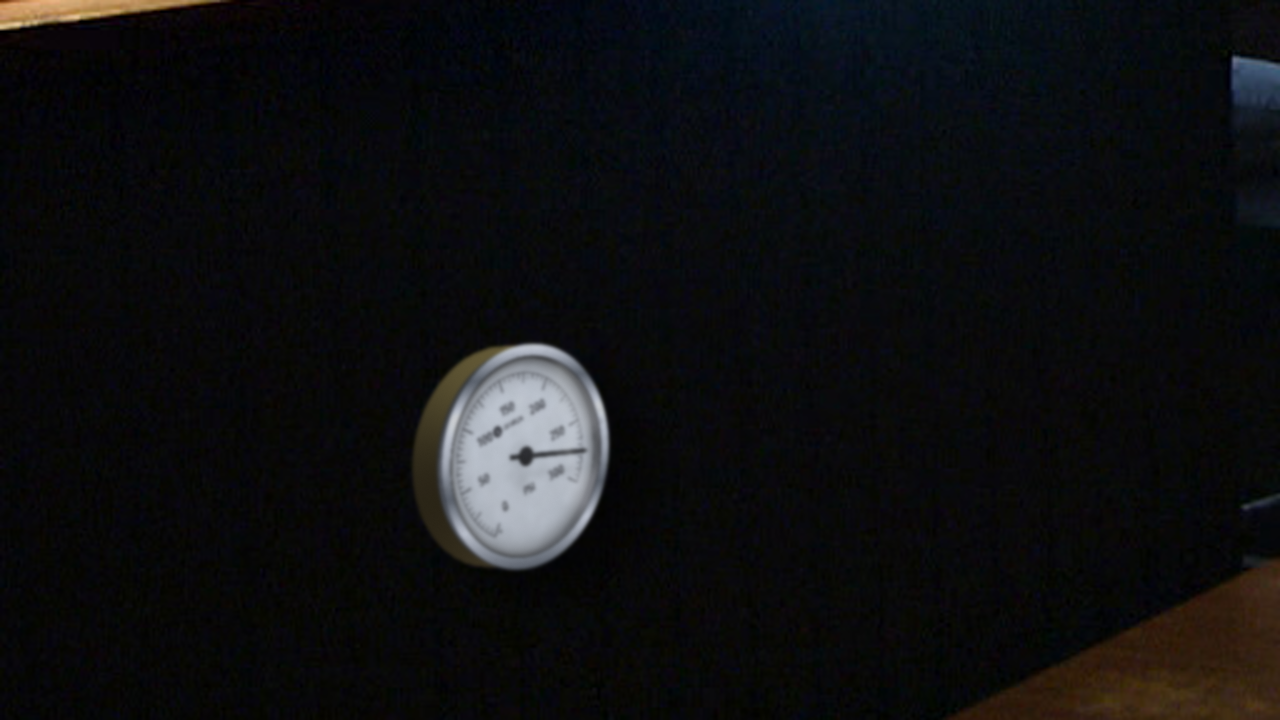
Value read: 275,psi
